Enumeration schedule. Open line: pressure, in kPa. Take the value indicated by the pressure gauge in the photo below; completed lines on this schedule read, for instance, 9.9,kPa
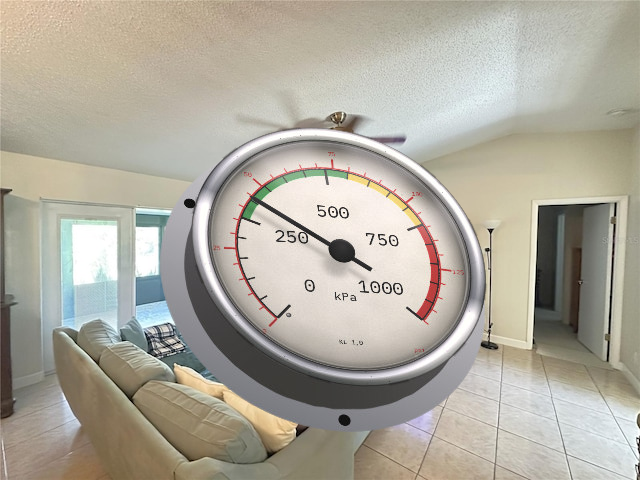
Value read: 300,kPa
